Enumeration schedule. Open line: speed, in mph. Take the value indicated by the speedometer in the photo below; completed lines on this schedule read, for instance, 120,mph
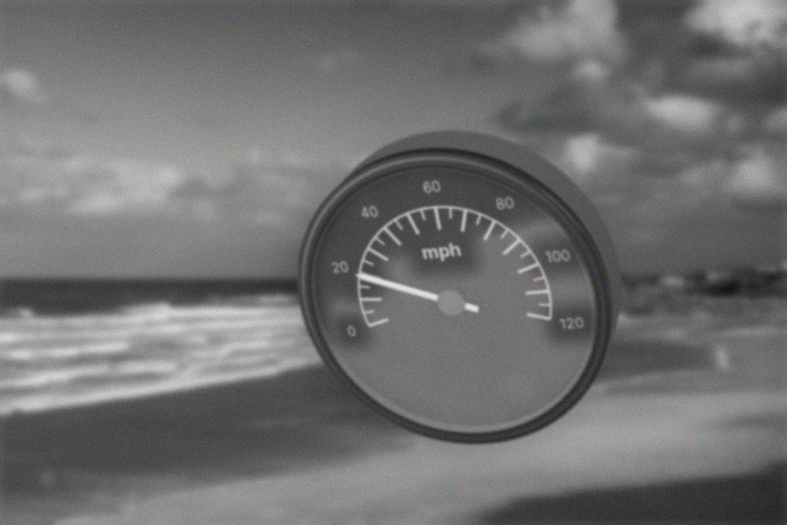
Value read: 20,mph
